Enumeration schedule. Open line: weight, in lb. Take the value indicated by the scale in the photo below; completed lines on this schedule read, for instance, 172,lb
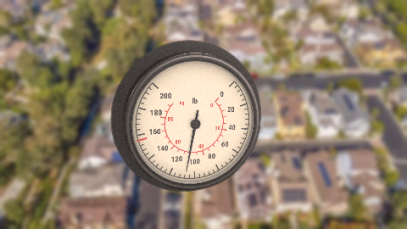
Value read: 108,lb
